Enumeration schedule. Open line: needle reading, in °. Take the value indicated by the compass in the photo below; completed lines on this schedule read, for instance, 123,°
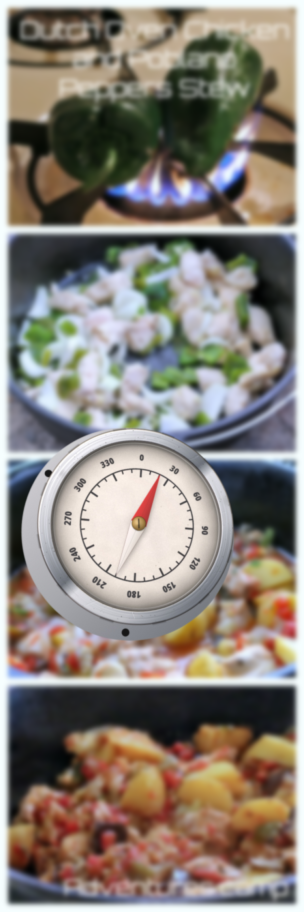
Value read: 20,°
